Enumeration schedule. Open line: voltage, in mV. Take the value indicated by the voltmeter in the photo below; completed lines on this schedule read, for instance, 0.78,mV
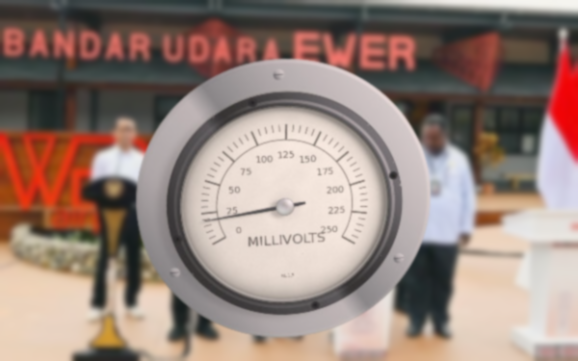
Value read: 20,mV
